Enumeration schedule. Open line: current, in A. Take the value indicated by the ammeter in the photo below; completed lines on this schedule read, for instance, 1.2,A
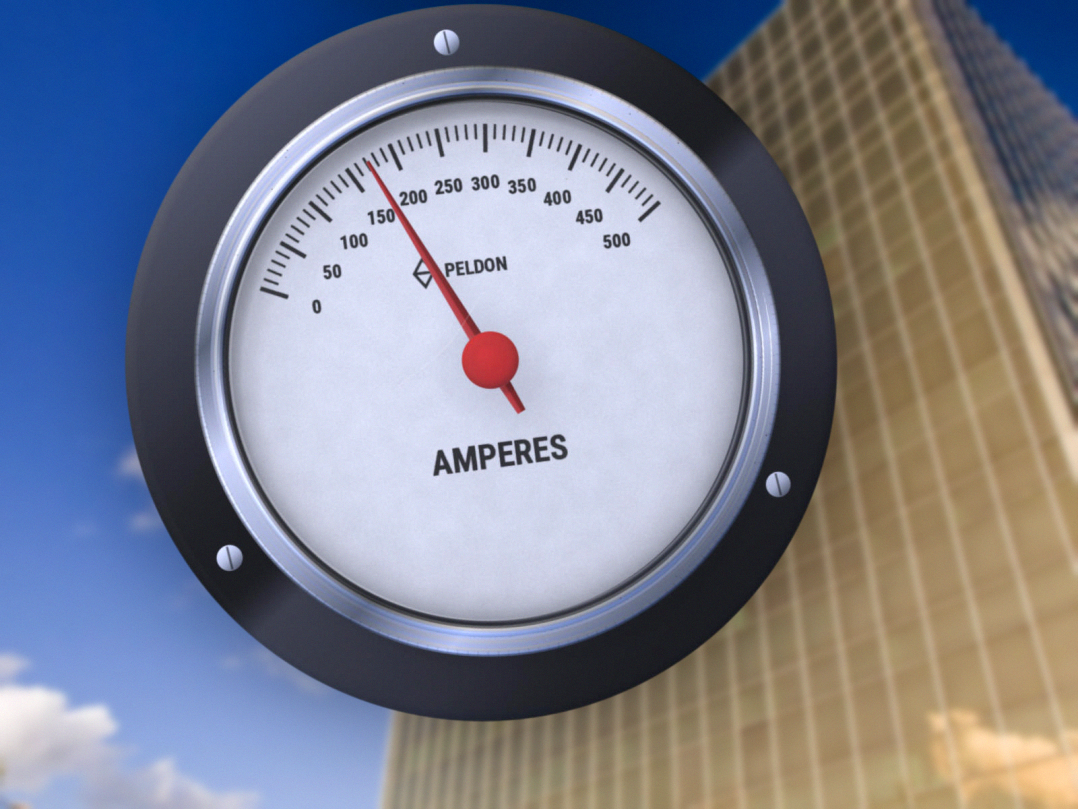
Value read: 170,A
